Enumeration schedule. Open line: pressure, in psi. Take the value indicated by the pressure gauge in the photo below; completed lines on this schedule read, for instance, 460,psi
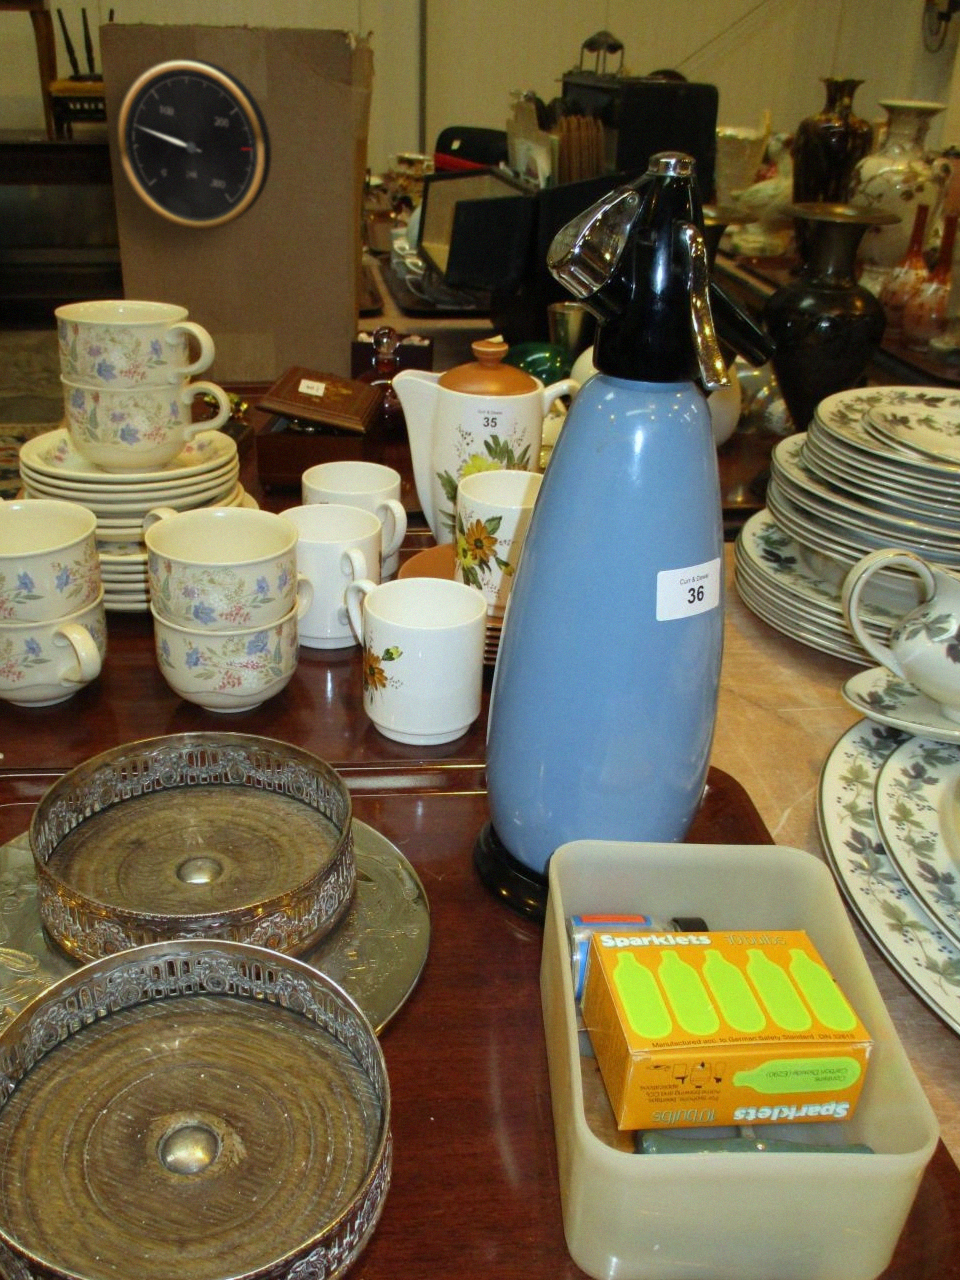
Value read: 60,psi
